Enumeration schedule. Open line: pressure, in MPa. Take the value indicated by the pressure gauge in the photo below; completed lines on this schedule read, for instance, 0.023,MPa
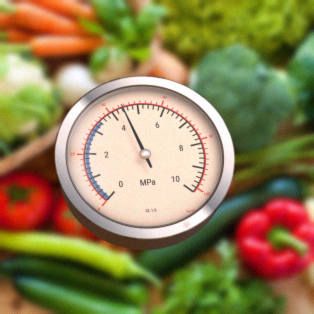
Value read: 4.4,MPa
